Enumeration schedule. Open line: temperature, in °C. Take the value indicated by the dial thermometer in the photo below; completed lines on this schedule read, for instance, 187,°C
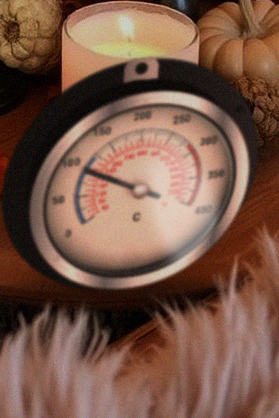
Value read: 100,°C
